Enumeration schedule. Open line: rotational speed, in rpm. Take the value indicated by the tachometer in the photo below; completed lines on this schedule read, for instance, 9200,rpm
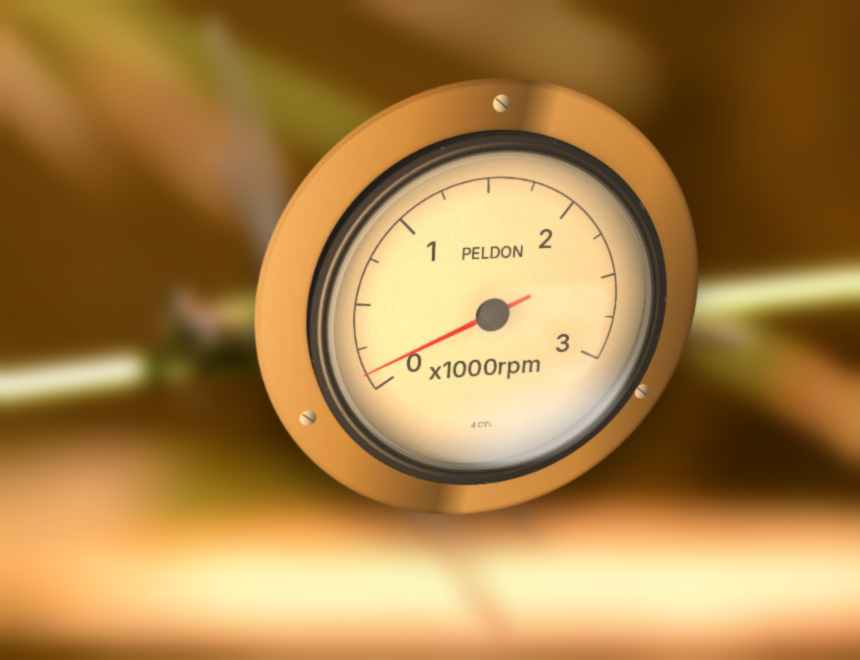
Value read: 125,rpm
